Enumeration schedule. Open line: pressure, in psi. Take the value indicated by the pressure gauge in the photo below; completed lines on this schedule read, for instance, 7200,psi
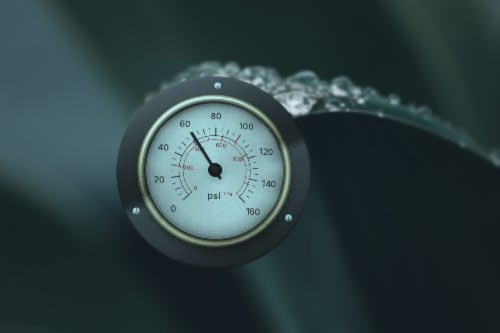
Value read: 60,psi
